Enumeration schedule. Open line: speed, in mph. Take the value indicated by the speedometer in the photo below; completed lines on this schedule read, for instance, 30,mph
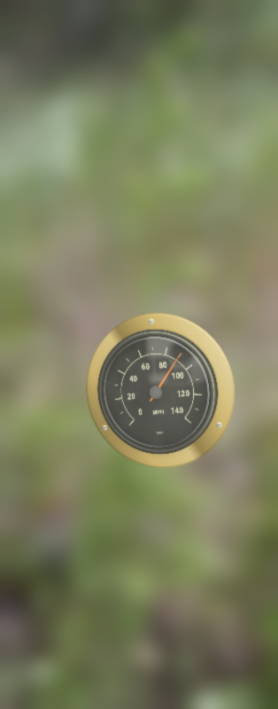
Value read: 90,mph
